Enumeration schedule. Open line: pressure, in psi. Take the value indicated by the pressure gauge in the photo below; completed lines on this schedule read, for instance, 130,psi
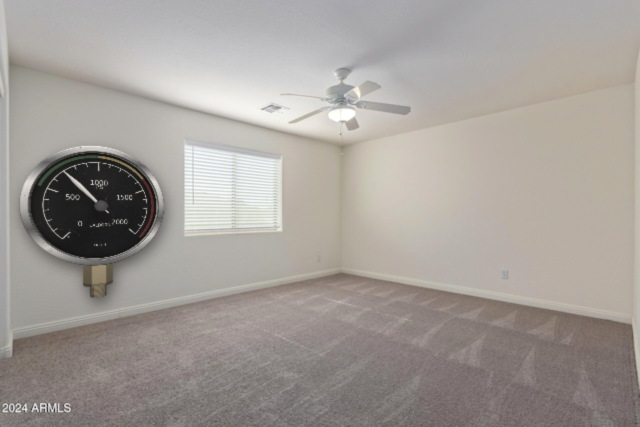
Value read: 700,psi
